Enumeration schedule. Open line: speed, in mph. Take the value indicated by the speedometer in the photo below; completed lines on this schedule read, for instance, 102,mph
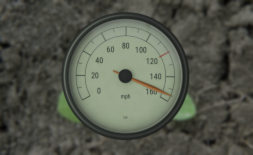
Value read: 155,mph
